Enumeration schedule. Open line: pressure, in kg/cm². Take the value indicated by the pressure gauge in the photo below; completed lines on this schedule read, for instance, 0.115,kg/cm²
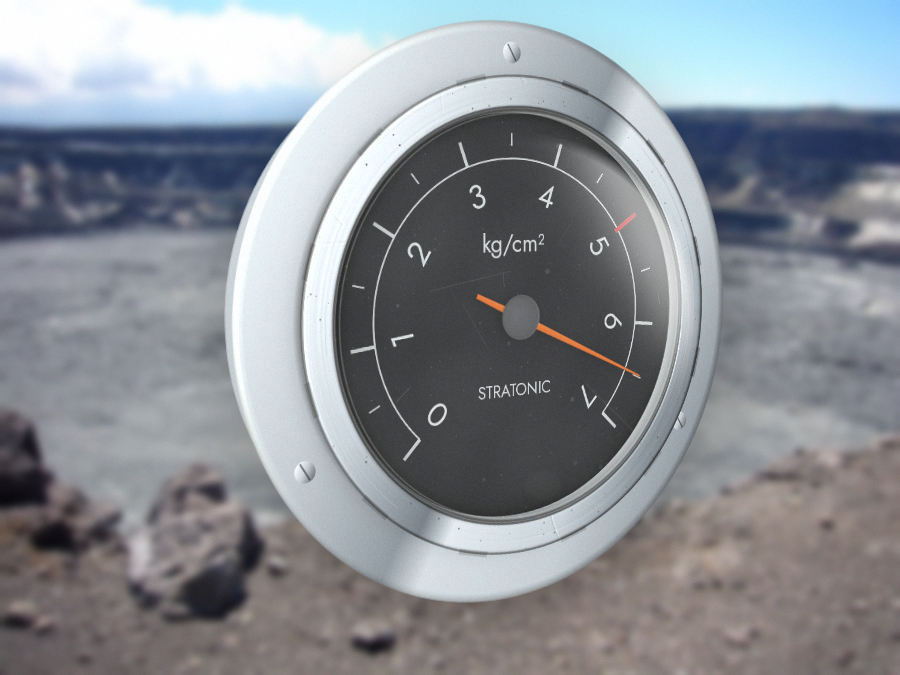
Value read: 6.5,kg/cm²
